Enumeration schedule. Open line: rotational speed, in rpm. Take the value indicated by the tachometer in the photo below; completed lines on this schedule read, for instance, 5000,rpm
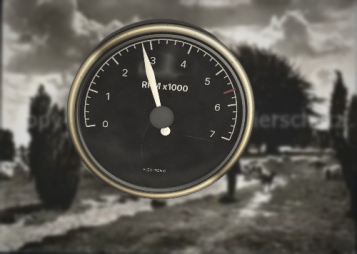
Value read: 2800,rpm
